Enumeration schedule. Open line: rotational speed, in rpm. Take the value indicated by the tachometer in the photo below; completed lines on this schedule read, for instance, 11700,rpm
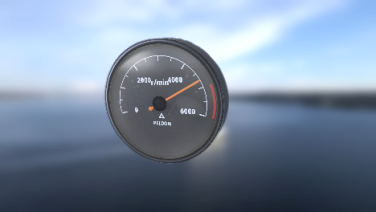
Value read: 4750,rpm
